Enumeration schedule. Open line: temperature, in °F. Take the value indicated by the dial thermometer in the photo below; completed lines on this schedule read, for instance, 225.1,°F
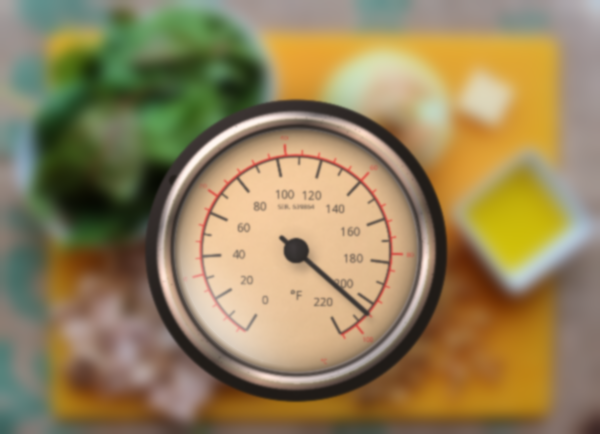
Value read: 205,°F
